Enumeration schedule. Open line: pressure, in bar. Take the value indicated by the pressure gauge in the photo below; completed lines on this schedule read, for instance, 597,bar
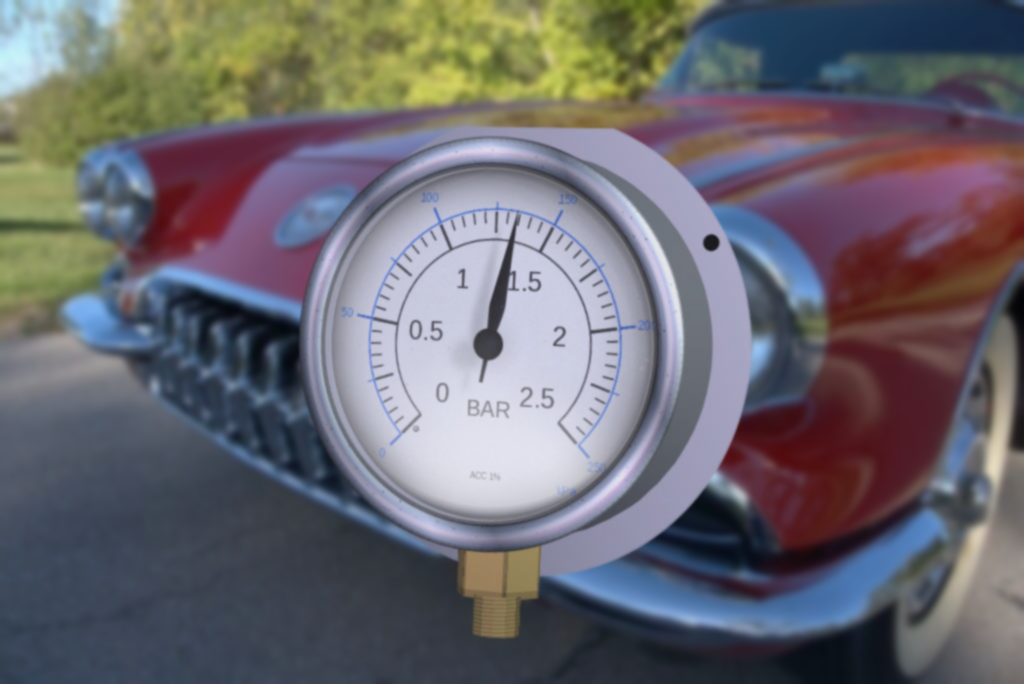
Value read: 1.35,bar
